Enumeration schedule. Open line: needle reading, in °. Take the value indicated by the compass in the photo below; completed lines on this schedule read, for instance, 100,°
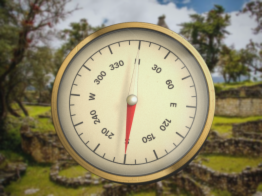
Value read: 180,°
